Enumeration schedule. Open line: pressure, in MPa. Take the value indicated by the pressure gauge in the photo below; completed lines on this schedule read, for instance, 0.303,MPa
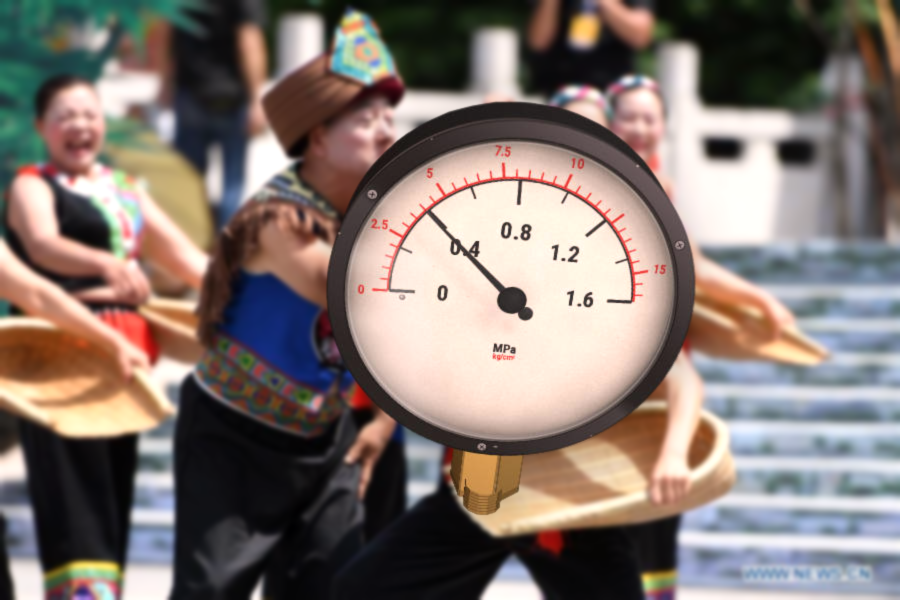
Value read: 0.4,MPa
